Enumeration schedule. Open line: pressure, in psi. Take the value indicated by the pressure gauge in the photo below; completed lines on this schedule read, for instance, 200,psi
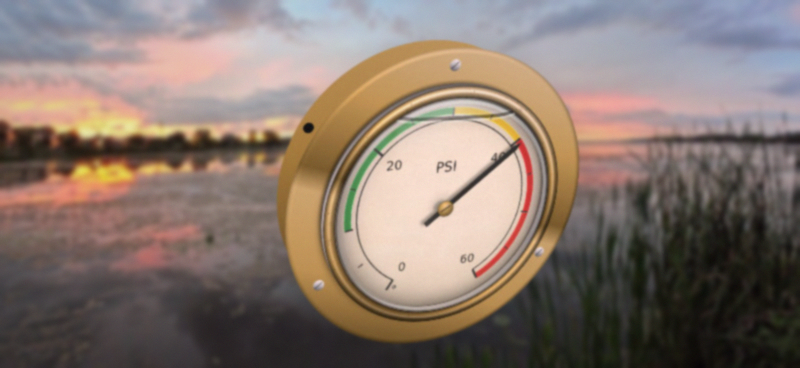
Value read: 40,psi
